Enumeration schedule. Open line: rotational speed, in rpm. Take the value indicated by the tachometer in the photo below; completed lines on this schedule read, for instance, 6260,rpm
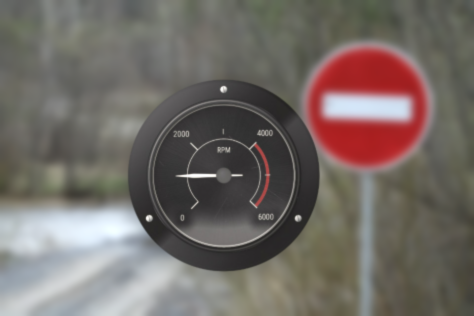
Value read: 1000,rpm
